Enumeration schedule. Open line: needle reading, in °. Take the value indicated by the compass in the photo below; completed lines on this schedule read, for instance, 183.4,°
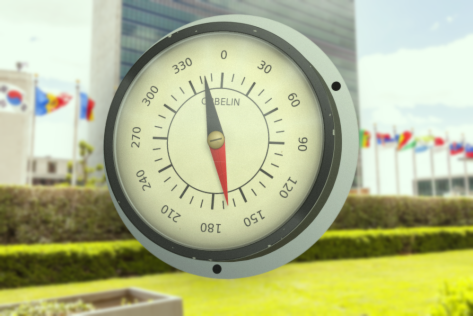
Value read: 165,°
